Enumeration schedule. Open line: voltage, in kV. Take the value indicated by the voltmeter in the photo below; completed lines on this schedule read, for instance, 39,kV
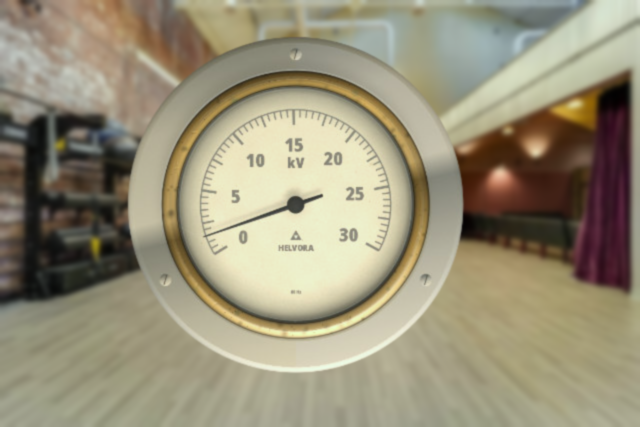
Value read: 1.5,kV
